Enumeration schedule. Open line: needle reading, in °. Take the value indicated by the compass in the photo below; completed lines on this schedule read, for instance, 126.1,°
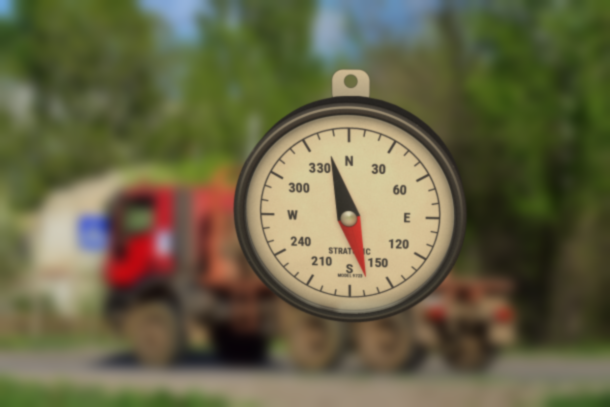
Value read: 165,°
